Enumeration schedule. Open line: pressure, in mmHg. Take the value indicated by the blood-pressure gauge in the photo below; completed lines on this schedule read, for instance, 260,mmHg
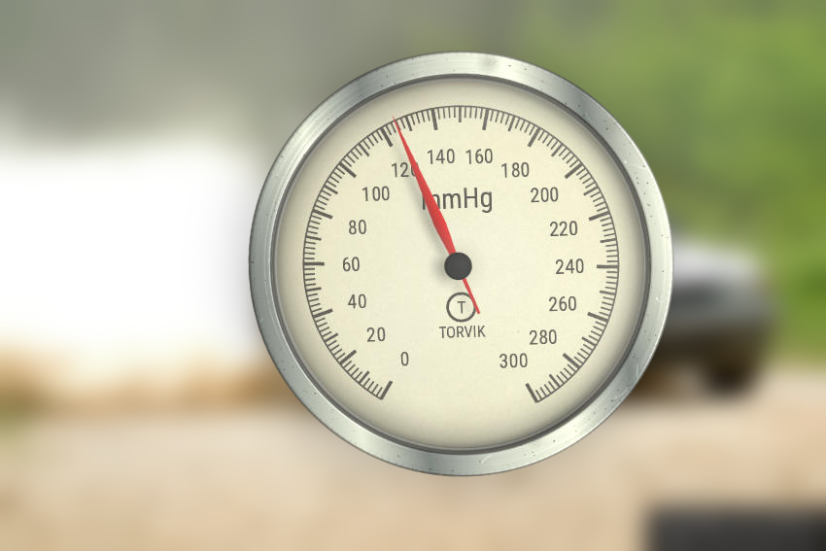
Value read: 126,mmHg
